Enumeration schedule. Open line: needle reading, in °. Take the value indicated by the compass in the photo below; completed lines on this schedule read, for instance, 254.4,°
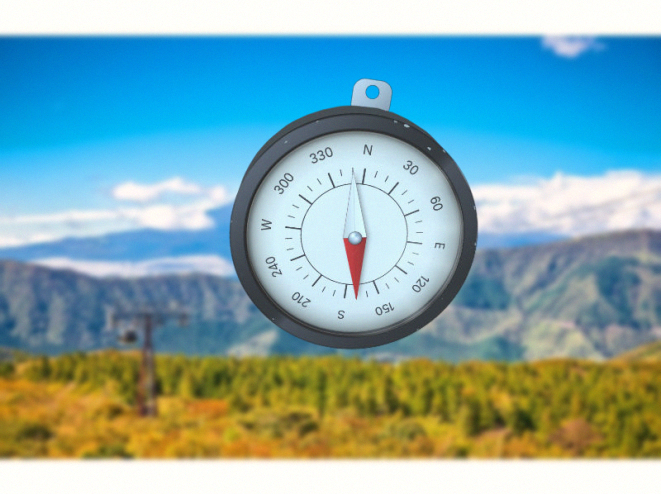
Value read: 170,°
